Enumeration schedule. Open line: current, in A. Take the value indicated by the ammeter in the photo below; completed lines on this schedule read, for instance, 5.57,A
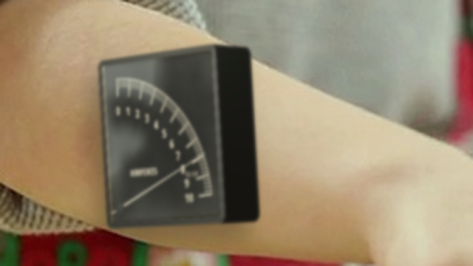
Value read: 8,A
